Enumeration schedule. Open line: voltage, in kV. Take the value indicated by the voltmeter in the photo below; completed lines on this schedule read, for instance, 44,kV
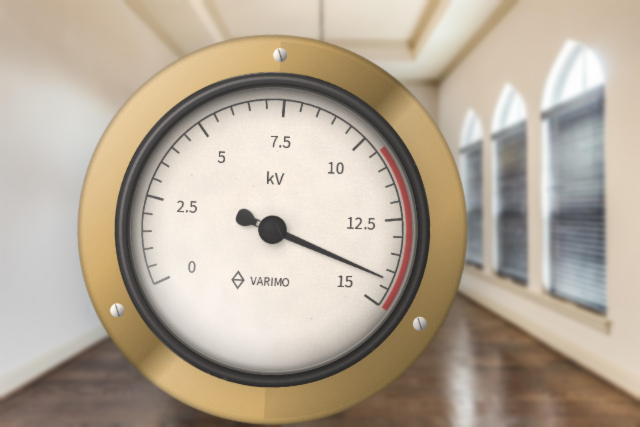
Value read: 14.25,kV
